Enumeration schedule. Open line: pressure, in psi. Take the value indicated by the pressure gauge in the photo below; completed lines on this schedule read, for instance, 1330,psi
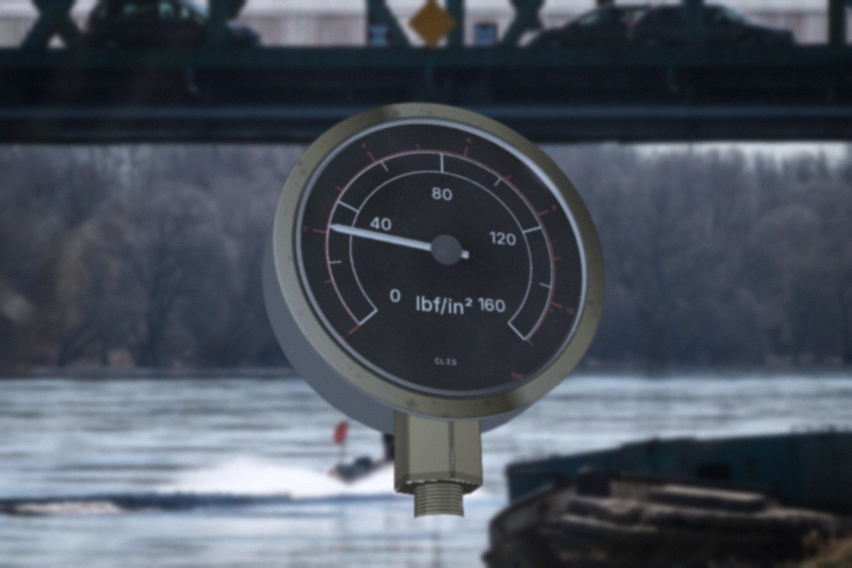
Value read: 30,psi
